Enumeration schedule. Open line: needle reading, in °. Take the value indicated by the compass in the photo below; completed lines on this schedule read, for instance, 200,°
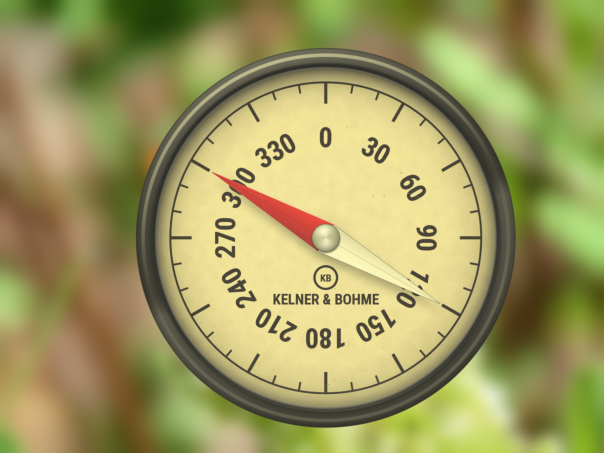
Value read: 300,°
